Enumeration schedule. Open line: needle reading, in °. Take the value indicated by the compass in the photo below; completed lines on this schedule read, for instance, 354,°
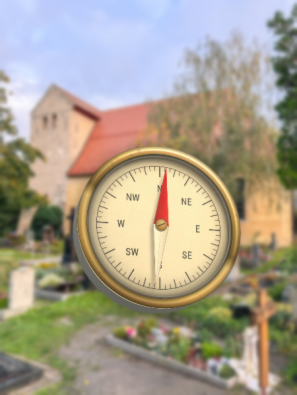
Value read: 5,°
